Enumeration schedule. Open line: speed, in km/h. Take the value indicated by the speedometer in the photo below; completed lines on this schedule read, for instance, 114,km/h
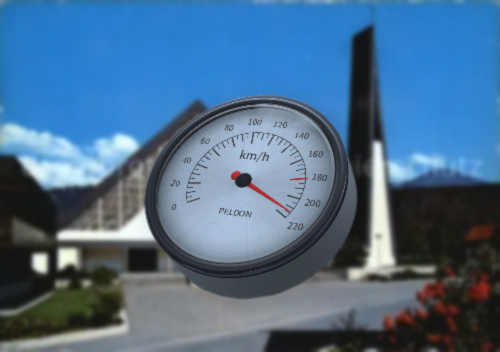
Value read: 215,km/h
